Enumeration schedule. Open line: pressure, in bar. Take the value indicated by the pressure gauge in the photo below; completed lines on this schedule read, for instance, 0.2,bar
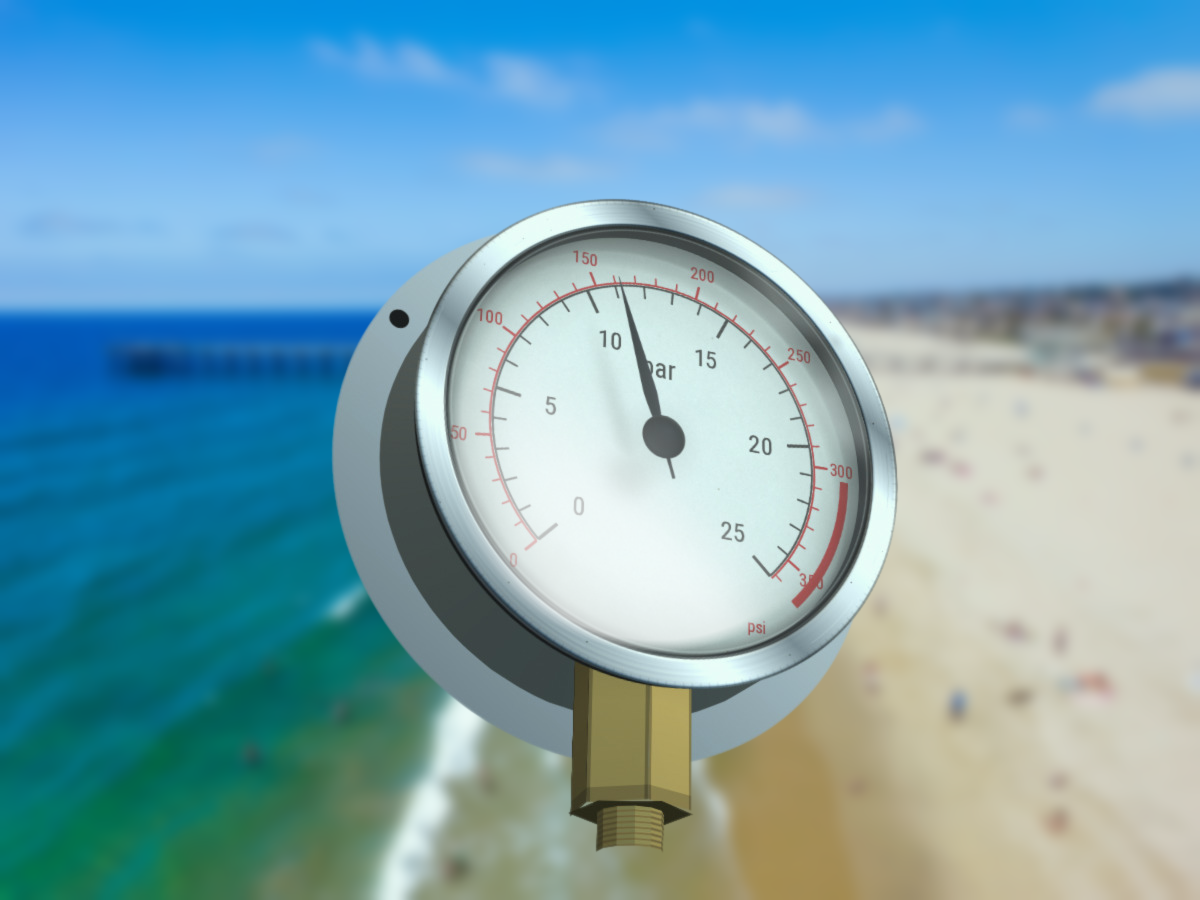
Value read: 11,bar
